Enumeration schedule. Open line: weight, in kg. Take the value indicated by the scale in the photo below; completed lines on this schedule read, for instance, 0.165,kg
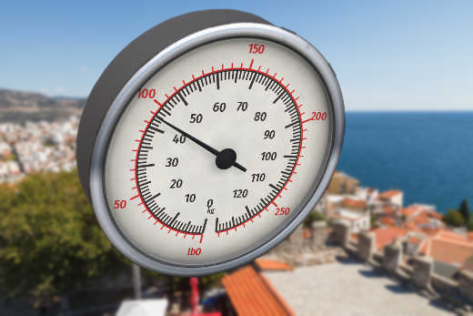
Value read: 43,kg
